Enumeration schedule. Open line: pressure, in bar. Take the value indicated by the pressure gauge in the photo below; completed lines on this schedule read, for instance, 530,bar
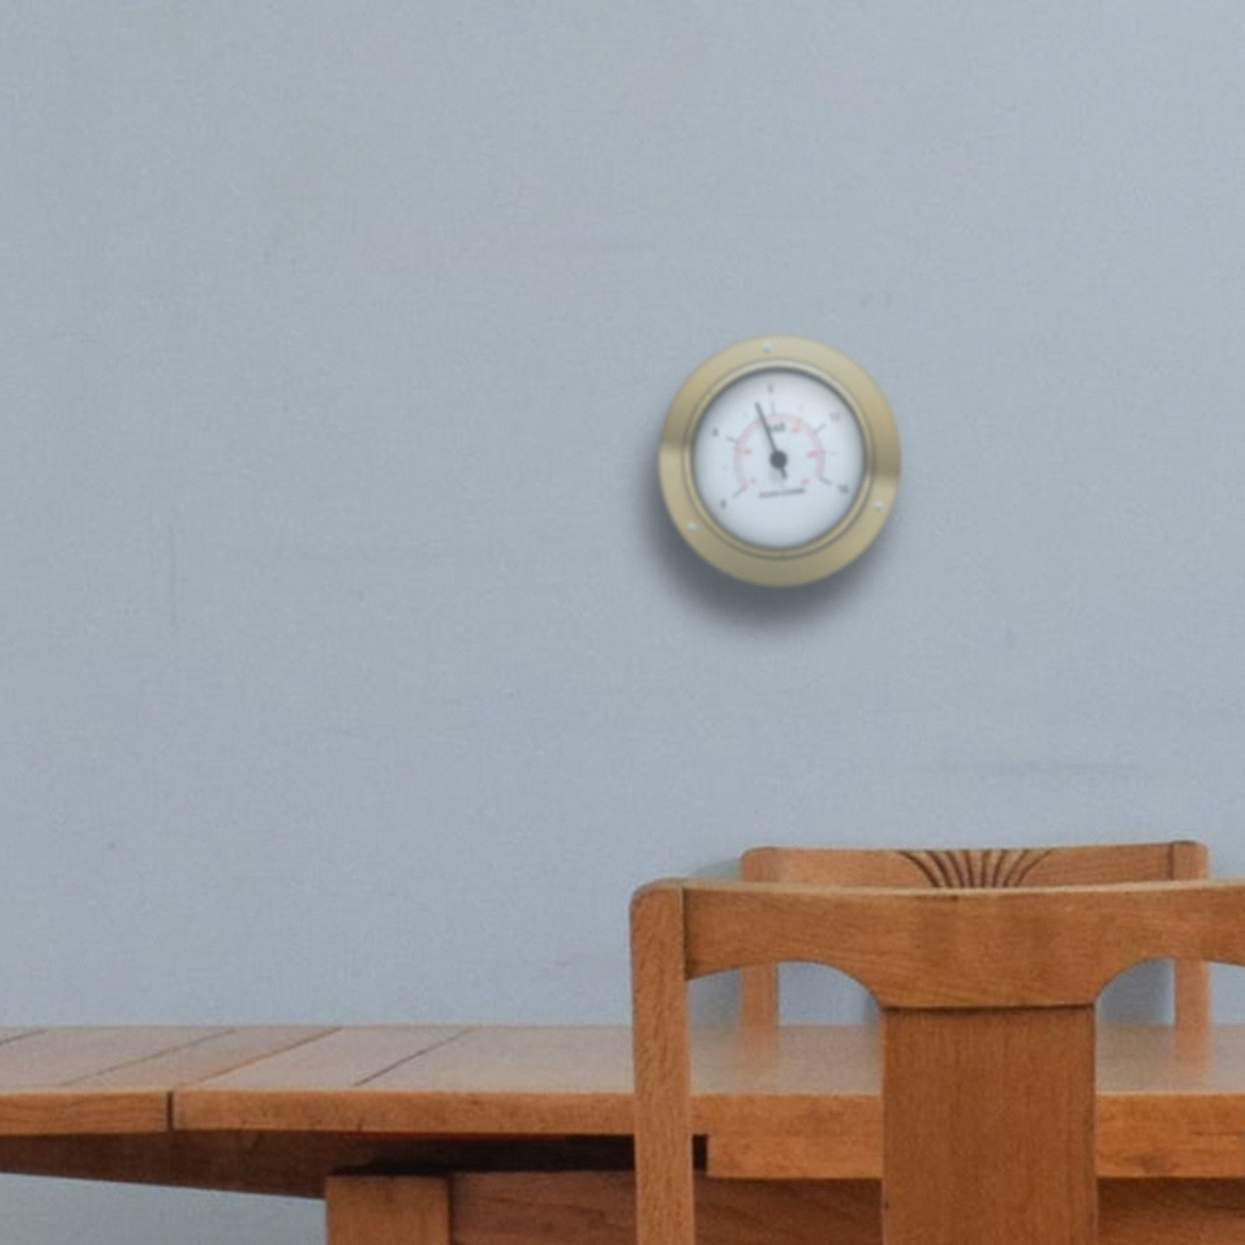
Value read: 7,bar
